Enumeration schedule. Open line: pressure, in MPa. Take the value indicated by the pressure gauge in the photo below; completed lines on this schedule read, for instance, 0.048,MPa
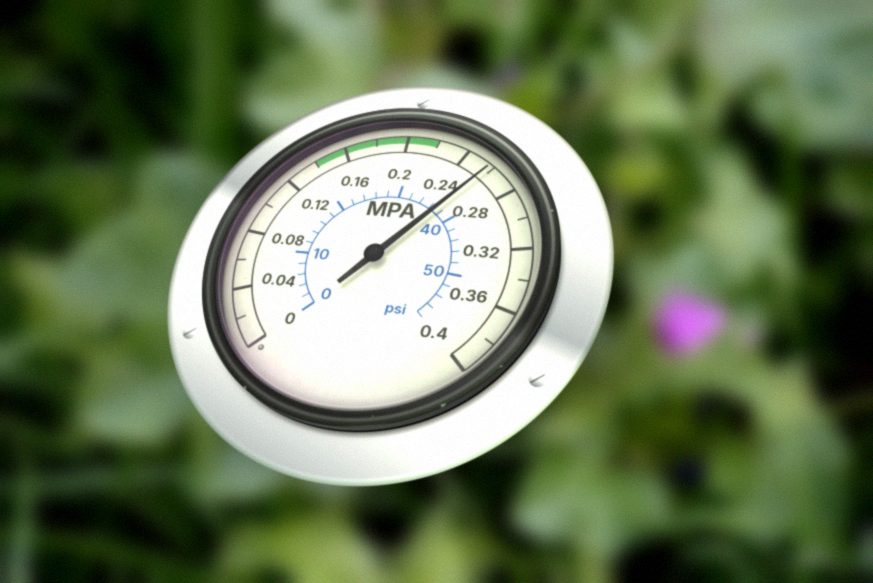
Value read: 0.26,MPa
